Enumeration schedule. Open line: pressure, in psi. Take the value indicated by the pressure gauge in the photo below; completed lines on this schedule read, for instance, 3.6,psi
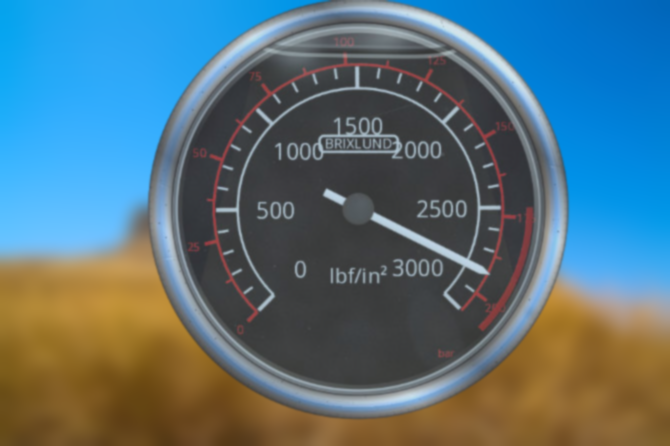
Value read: 2800,psi
